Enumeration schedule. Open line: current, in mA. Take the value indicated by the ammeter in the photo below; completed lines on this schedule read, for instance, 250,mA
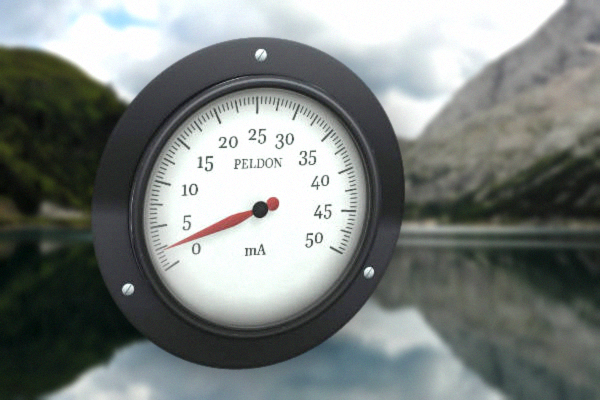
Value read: 2.5,mA
